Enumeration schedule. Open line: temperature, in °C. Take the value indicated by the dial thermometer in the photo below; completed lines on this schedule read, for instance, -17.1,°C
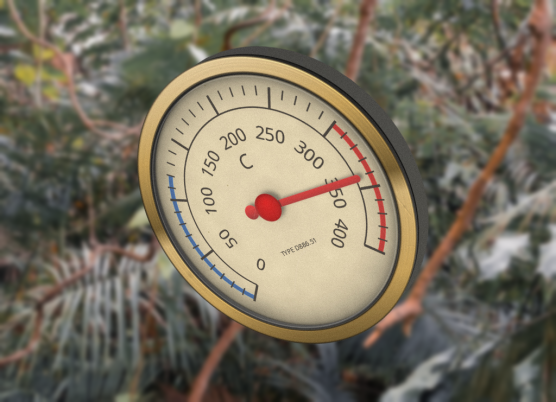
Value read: 340,°C
